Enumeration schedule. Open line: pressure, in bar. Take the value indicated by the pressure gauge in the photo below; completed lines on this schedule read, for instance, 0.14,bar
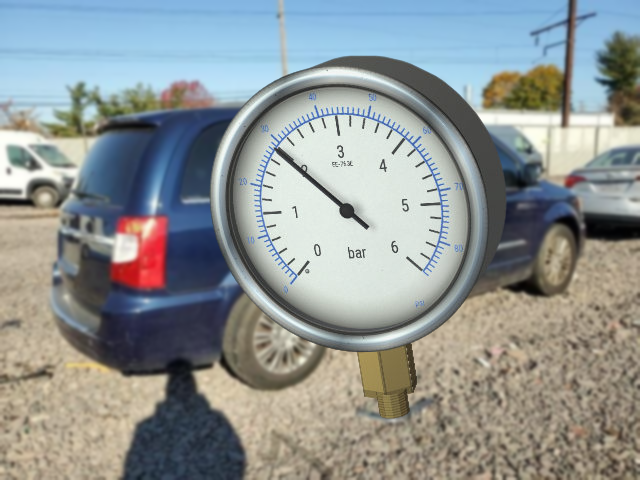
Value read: 2,bar
